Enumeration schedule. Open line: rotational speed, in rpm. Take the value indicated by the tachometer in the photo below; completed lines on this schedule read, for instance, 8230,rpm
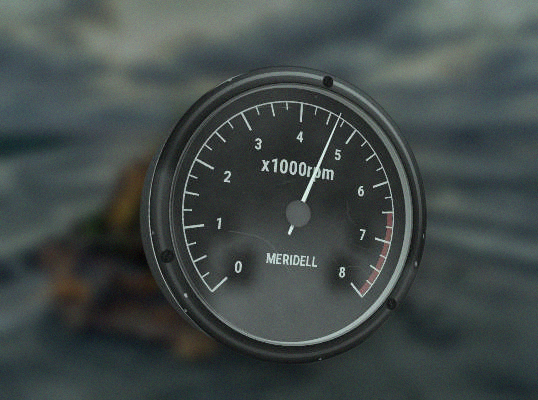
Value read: 4625,rpm
